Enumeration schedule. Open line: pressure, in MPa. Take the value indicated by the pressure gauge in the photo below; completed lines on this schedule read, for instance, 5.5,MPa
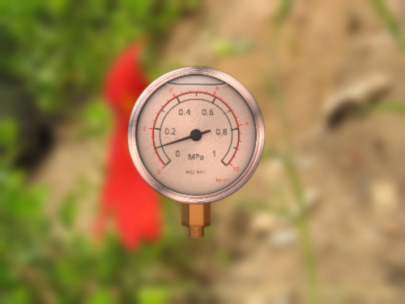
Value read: 0.1,MPa
